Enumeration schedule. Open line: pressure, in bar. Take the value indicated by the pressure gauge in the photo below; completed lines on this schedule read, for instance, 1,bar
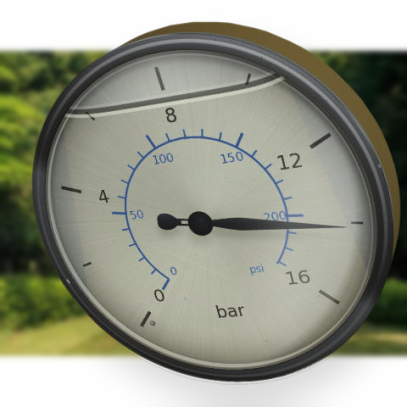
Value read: 14,bar
